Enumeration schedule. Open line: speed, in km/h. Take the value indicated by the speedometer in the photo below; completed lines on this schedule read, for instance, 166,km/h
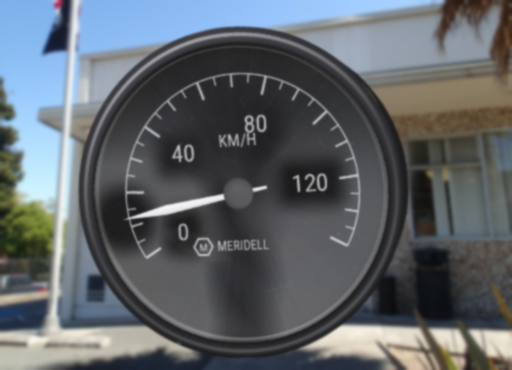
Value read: 12.5,km/h
